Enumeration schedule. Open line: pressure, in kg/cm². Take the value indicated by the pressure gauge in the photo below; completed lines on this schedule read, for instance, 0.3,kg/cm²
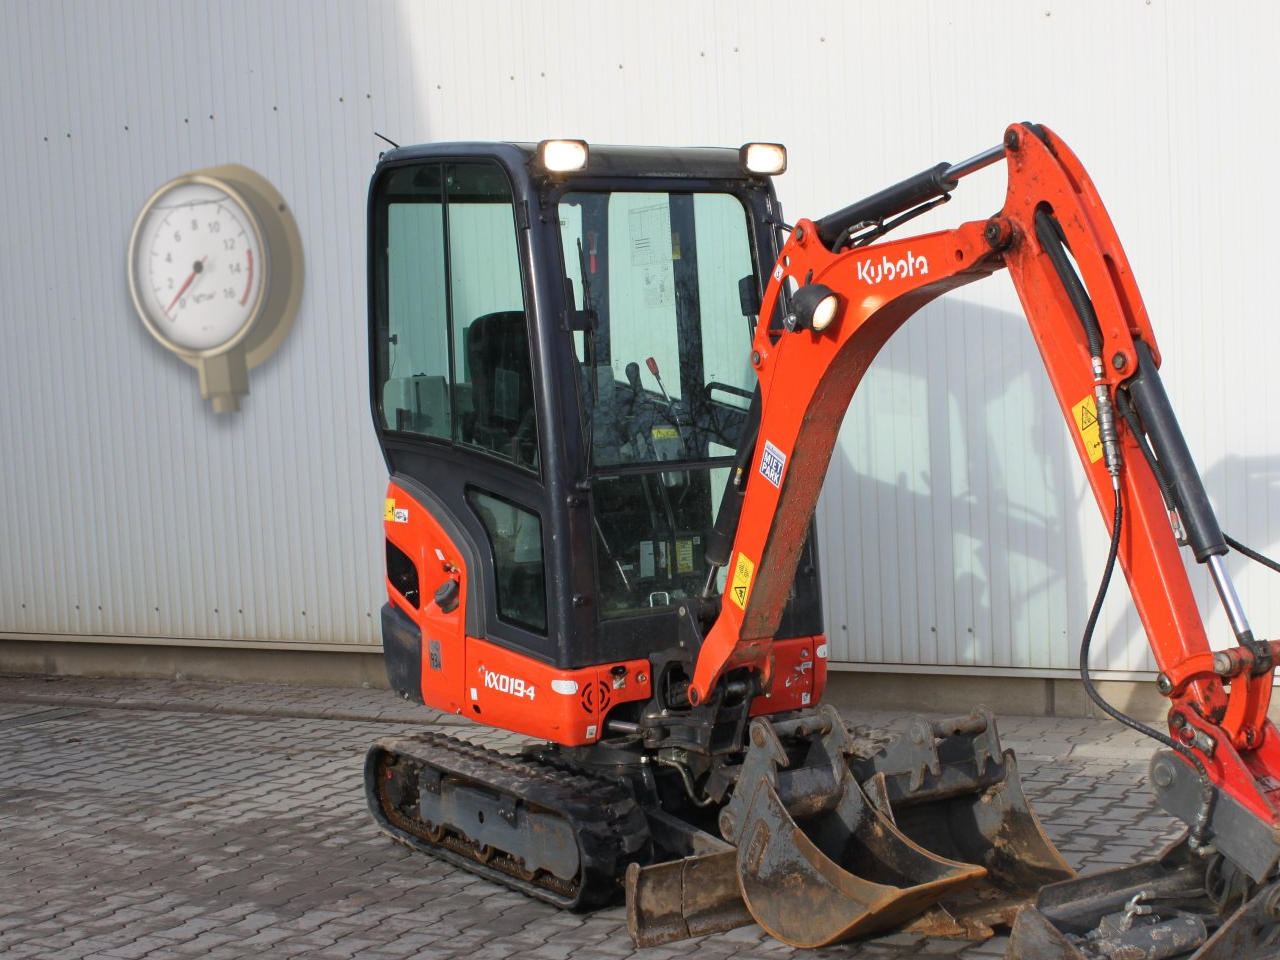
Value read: 0.5,kg/cm²
